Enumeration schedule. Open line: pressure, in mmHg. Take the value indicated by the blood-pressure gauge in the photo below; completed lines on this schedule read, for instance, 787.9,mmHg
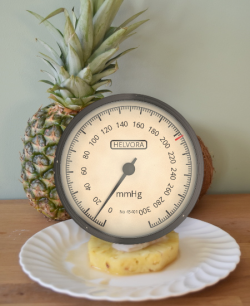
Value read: 10,mmHg
